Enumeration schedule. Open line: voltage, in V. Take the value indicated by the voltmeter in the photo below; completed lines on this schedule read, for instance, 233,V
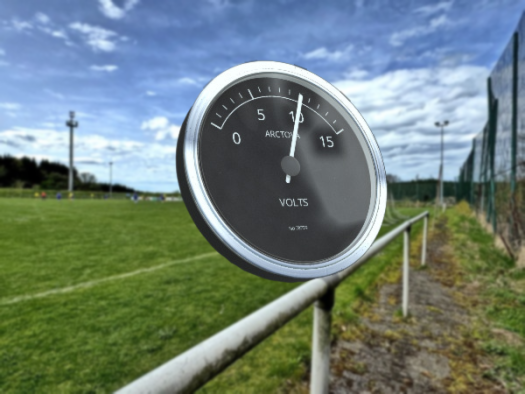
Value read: 10,V
